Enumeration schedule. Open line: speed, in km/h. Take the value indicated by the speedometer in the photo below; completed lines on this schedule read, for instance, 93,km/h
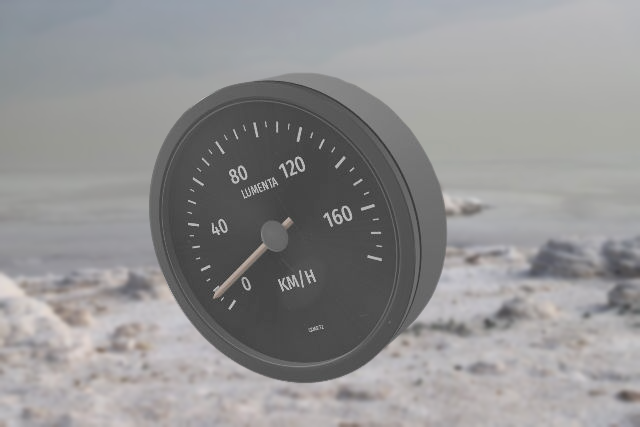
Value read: 7.5,km/h
